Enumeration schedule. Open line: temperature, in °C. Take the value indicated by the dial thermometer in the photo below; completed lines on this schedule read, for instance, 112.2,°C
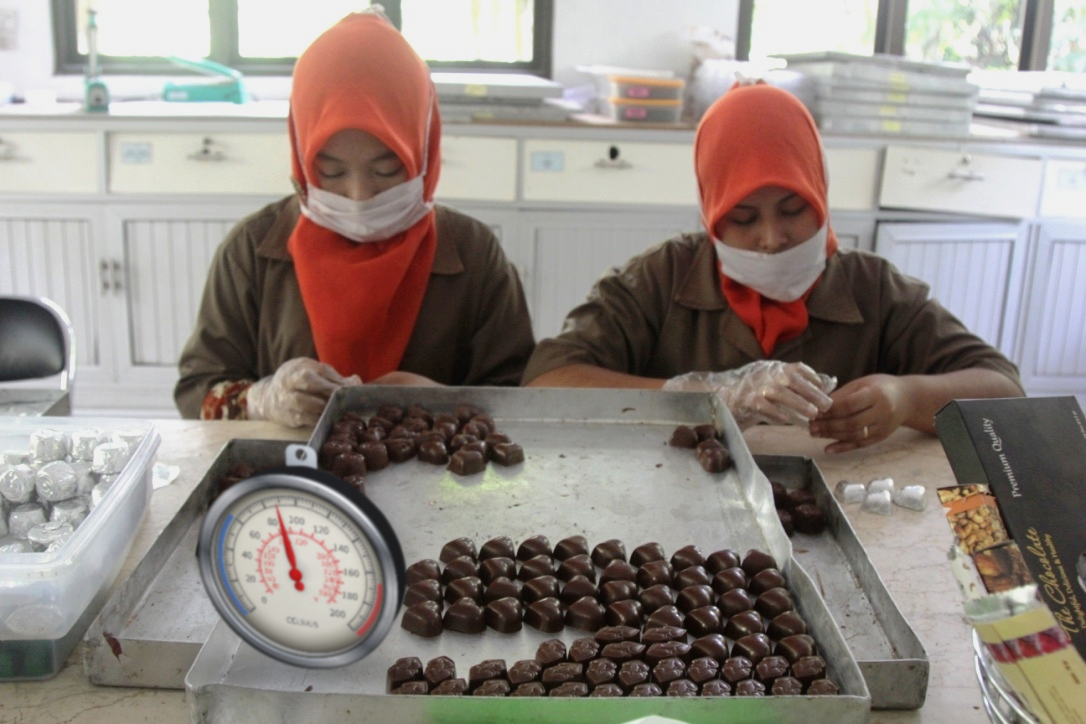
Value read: 90,°C
